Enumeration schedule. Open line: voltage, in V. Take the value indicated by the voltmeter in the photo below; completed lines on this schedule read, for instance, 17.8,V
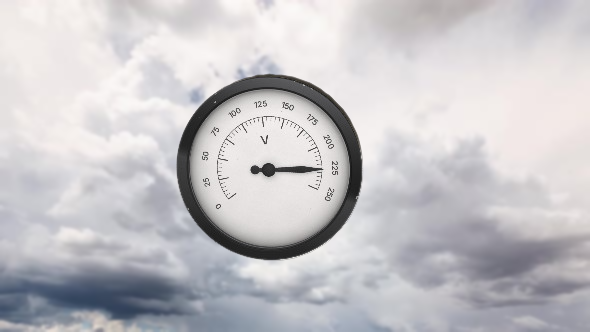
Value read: 225,V
